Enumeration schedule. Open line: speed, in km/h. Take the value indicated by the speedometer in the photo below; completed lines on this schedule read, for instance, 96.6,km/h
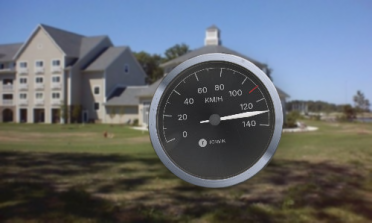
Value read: 130,km/h
